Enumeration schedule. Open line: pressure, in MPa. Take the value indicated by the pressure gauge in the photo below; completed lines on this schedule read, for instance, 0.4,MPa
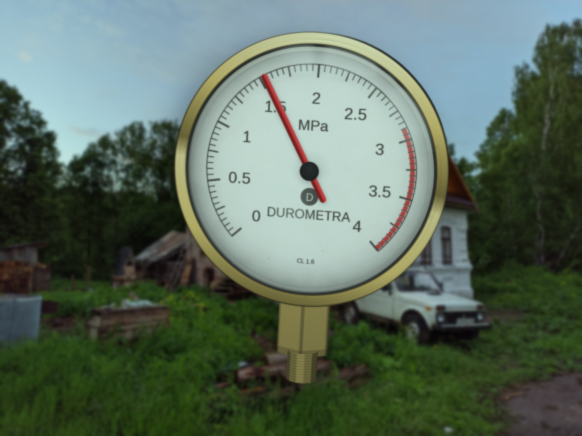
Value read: 1.55,MPa
